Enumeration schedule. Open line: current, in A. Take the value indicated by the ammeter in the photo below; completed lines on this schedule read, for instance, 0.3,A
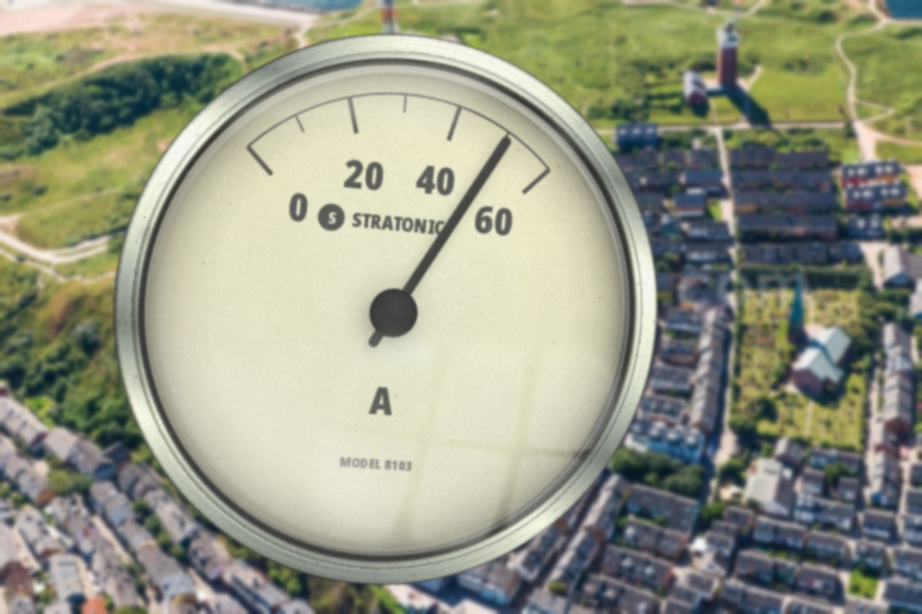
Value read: 50,A
